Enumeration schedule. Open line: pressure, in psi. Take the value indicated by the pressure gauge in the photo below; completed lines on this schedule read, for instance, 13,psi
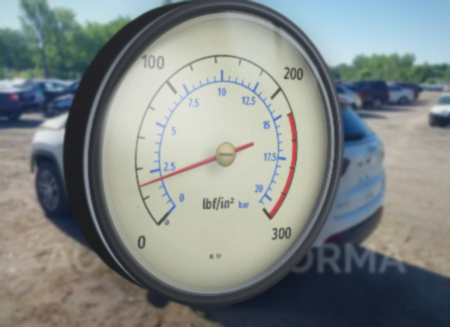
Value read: 30,psi
